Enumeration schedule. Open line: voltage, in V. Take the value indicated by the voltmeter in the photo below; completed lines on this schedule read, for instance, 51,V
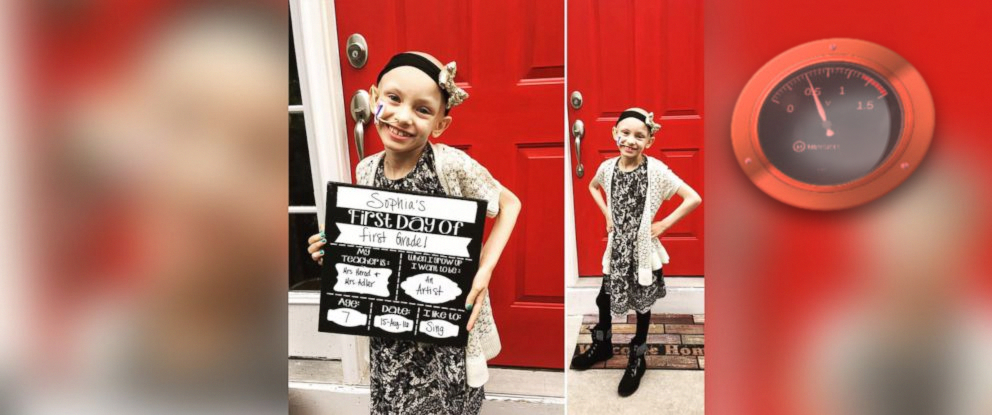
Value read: 0.5,V
